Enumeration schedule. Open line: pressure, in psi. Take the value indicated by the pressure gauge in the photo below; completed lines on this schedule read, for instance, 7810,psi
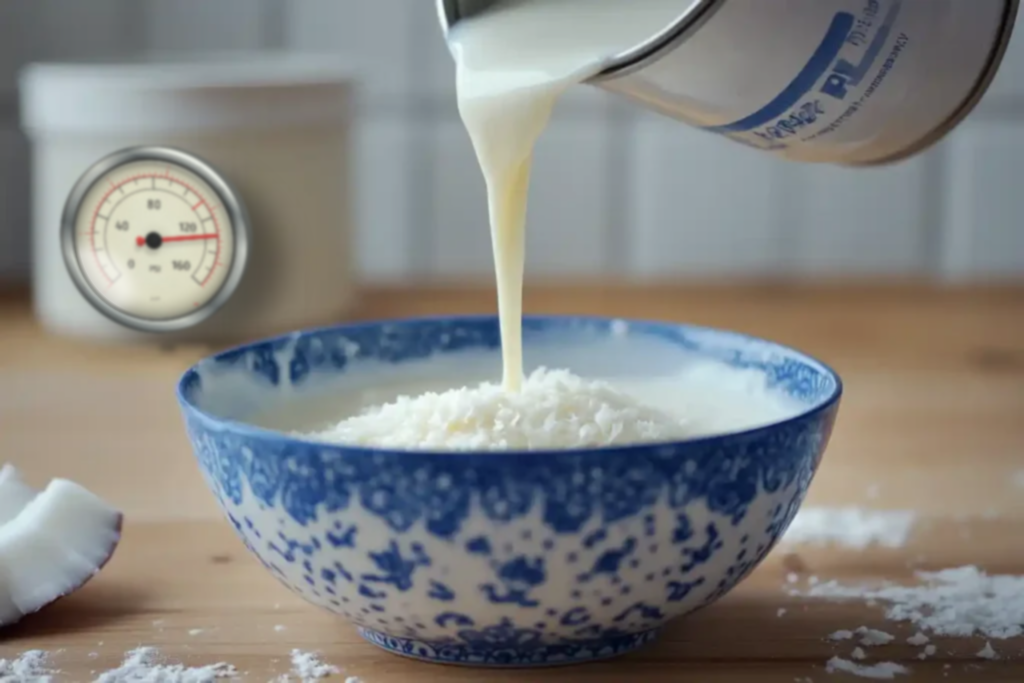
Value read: 130,psi
